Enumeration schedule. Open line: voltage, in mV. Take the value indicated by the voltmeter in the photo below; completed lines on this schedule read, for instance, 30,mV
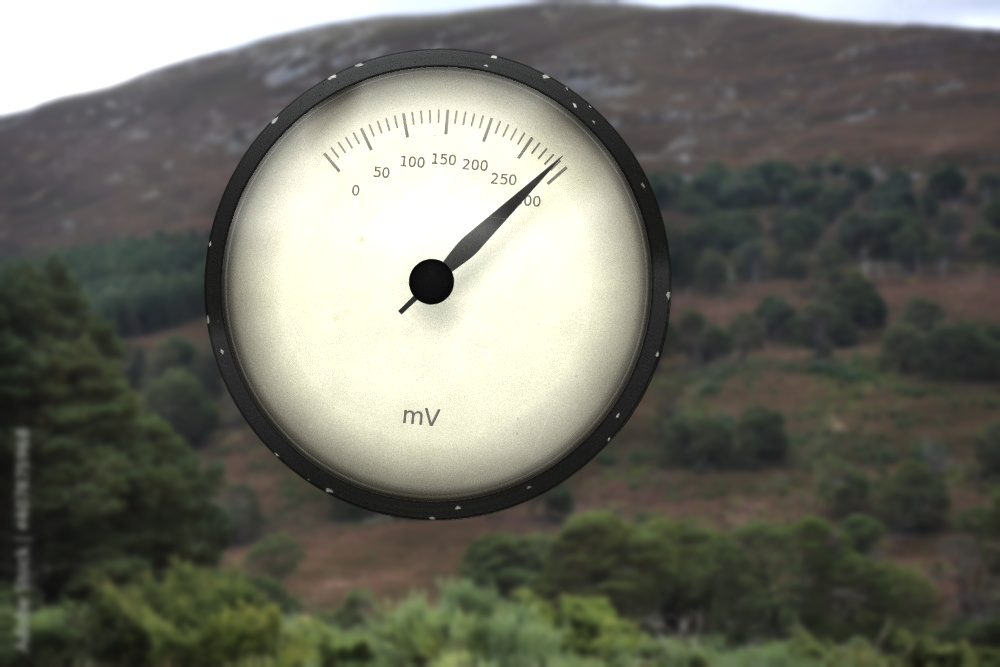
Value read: 290,mV
